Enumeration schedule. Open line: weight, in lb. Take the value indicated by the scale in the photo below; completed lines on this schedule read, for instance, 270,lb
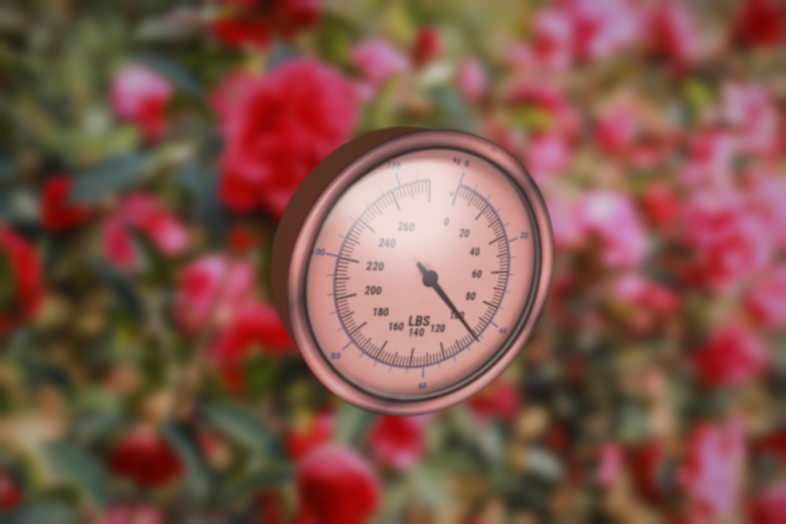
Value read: 100,lb
